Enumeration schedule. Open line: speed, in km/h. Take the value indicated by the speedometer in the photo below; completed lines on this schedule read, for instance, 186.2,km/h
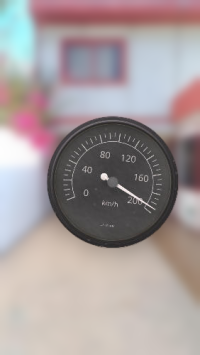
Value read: 195,km/h
